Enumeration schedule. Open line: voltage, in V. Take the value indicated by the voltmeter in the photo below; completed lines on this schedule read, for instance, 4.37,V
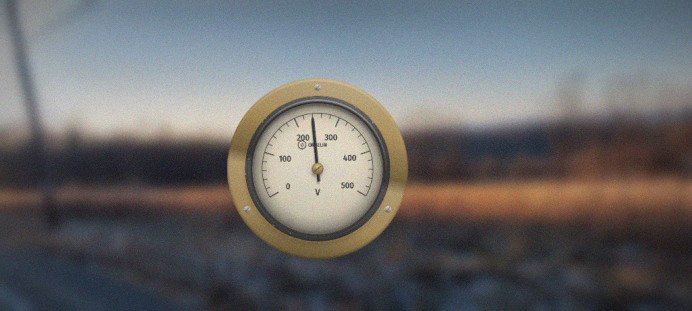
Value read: 240,V
